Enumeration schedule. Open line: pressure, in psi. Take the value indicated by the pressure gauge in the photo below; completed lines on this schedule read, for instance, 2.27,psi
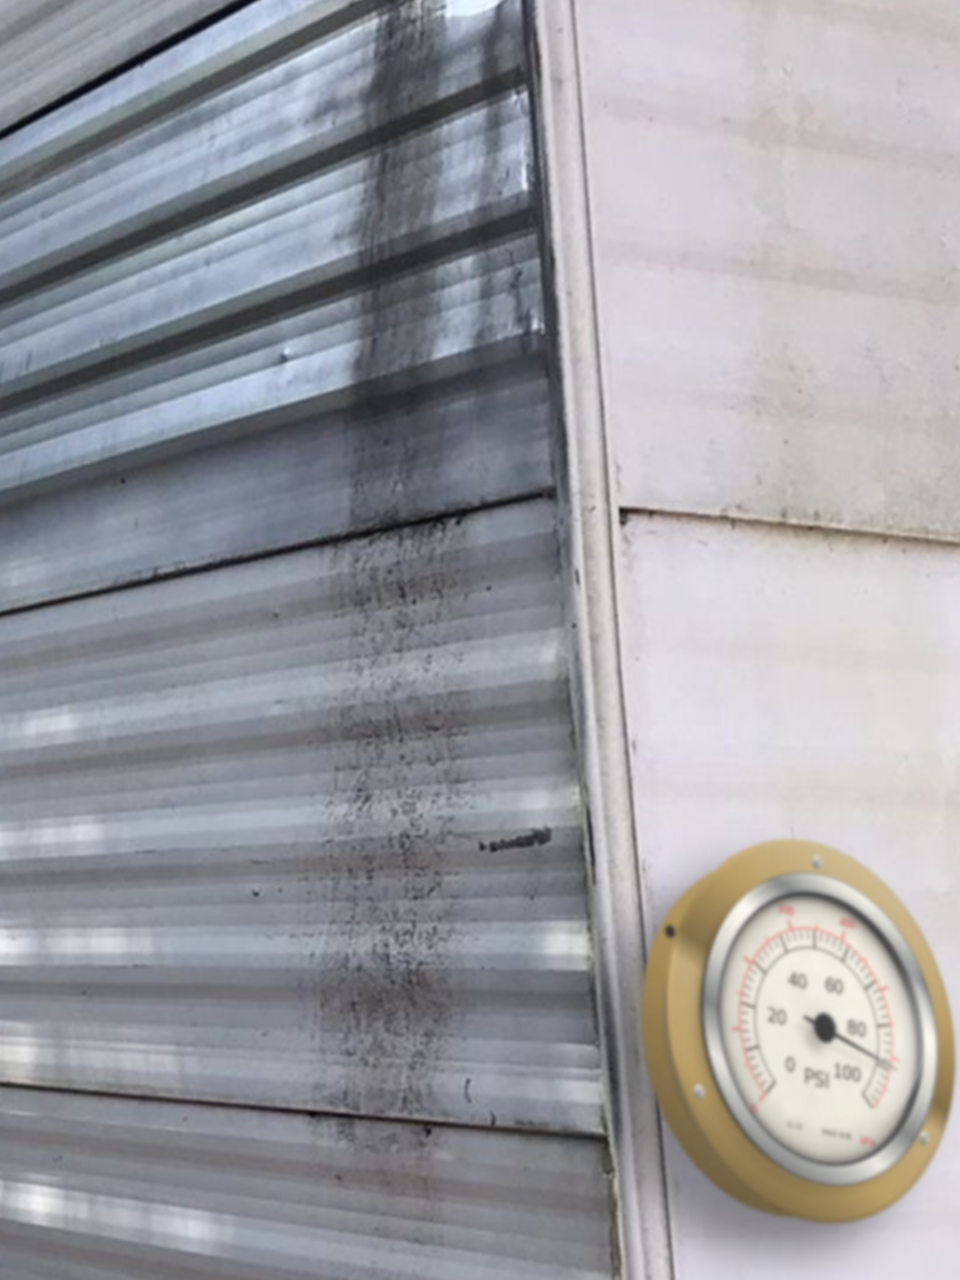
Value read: 90,psi
